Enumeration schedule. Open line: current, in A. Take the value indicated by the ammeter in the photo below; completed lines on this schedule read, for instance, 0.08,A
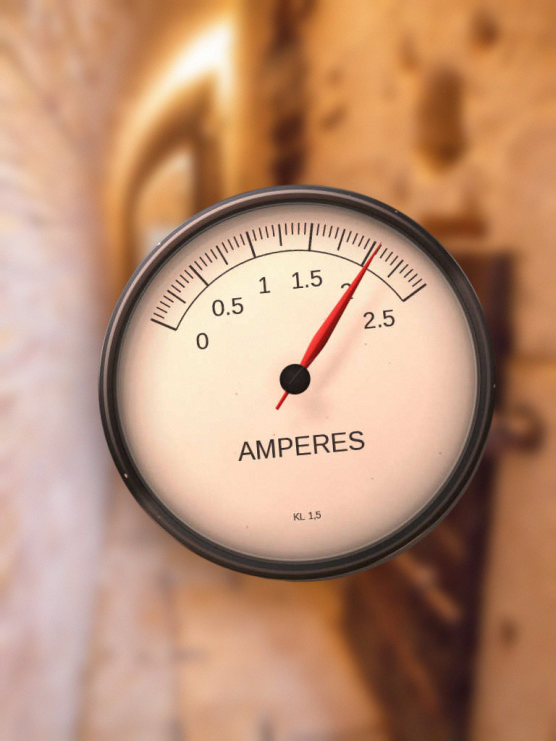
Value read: 2.05,A
